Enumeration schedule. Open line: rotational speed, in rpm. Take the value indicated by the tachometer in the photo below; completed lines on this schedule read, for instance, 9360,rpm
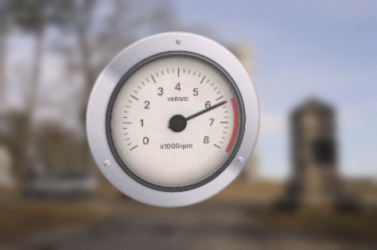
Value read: 6200,rpm
